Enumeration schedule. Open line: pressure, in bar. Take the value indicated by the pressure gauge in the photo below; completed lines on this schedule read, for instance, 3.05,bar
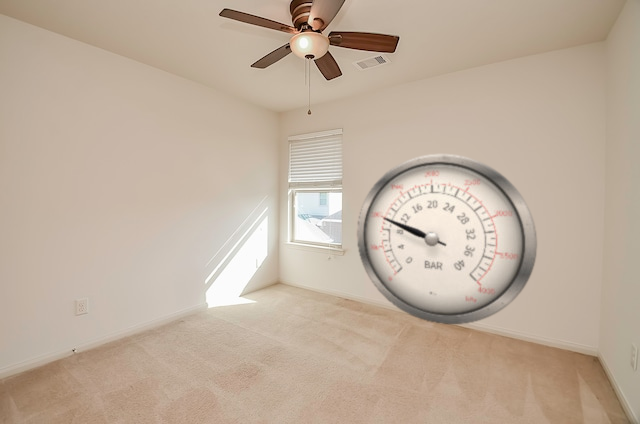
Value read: 10,bar
